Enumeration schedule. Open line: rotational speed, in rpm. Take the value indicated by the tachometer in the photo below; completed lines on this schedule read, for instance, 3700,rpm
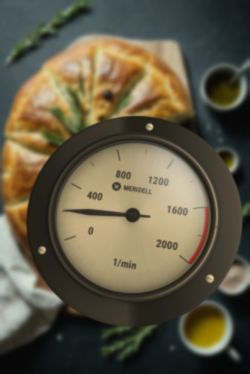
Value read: 200,rpm
